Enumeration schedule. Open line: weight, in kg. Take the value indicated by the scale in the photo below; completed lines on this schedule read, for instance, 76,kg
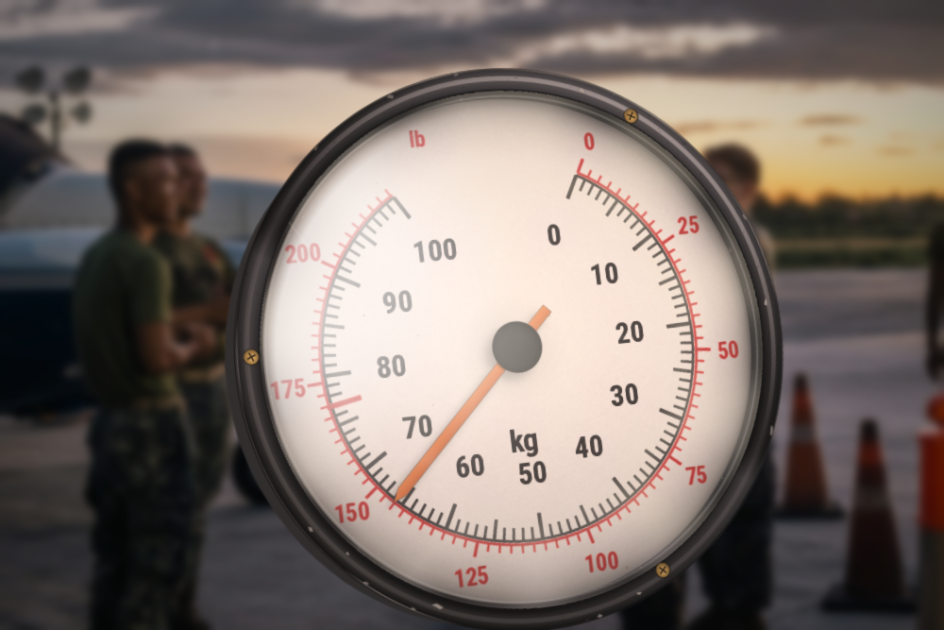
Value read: 66,kg
